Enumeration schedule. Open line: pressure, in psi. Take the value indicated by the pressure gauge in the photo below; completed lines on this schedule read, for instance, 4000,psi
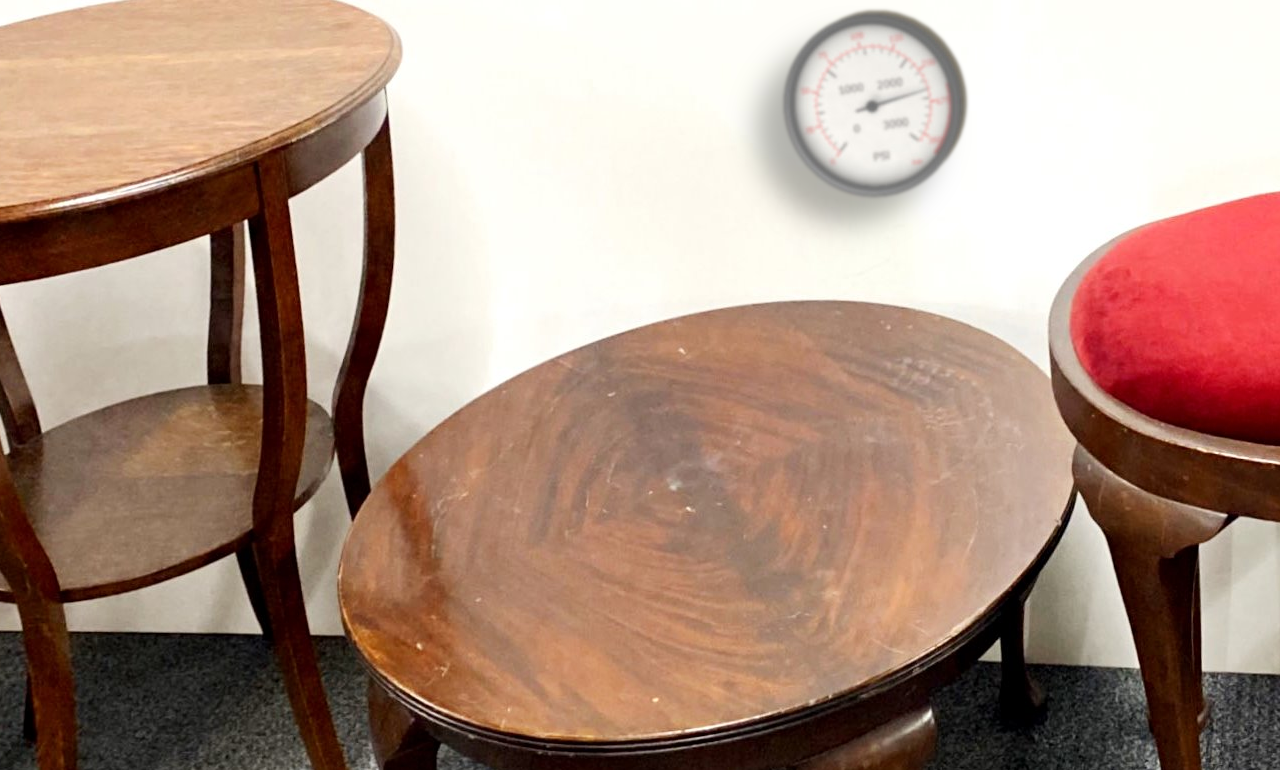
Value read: 2400,psi
